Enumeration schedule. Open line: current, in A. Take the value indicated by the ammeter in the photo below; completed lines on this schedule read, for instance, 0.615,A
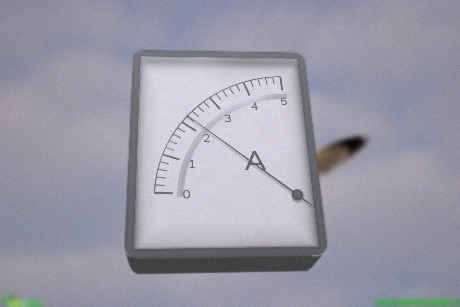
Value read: 2.2,A
